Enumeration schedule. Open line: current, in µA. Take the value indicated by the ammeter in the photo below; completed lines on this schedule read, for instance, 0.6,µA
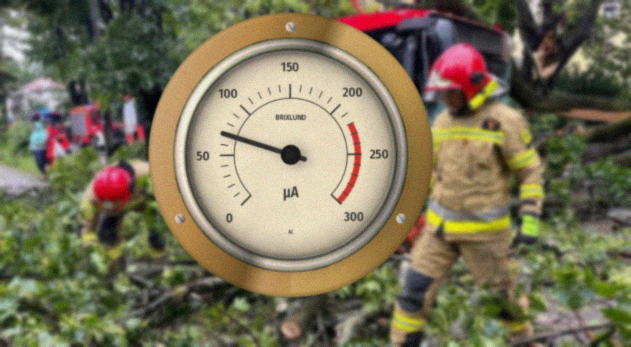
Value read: 70,µA
